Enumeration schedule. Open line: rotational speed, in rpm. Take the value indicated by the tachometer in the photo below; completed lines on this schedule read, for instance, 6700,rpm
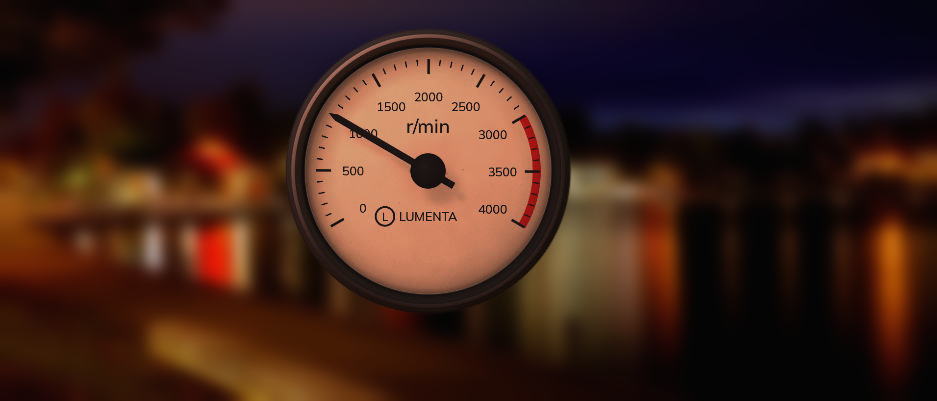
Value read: 1000,rpm
